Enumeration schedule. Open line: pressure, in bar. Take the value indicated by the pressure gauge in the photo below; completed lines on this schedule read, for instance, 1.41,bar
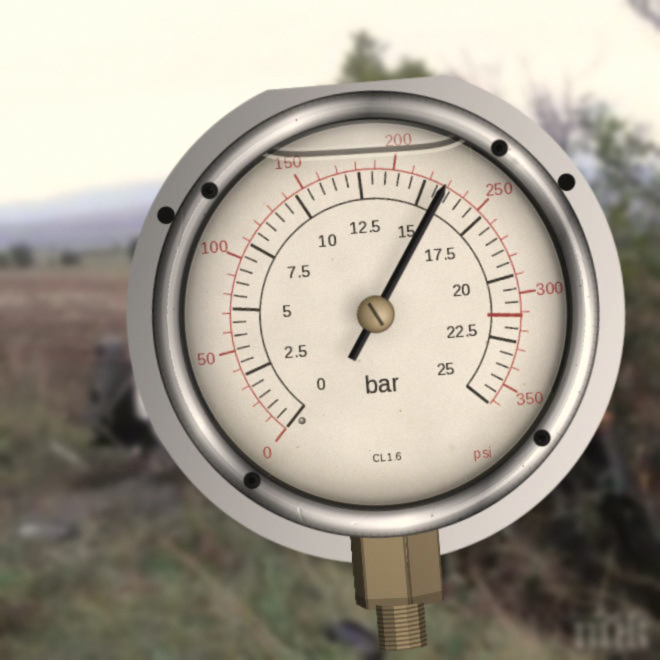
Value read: 15.75,bar
